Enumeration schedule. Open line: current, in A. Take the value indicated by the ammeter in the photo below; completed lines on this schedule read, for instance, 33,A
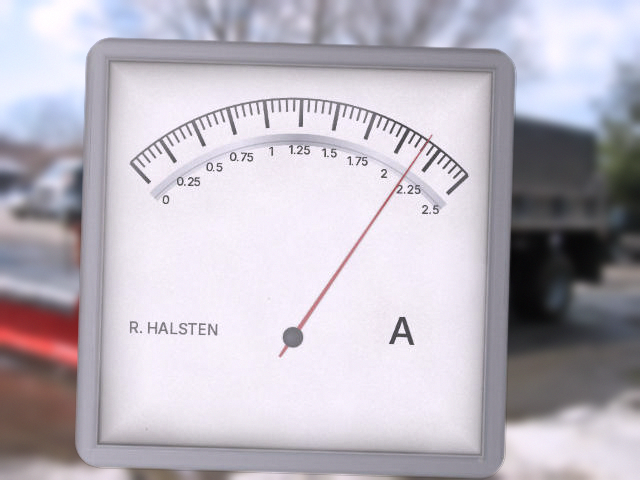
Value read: 2.15,A
